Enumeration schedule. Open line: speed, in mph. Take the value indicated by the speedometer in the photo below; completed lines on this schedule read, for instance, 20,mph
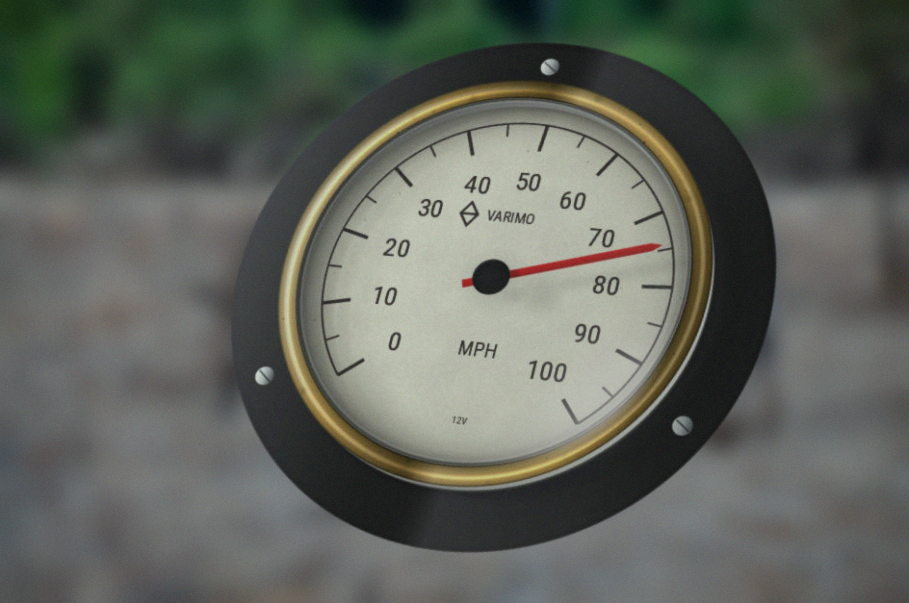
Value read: 75,mph
